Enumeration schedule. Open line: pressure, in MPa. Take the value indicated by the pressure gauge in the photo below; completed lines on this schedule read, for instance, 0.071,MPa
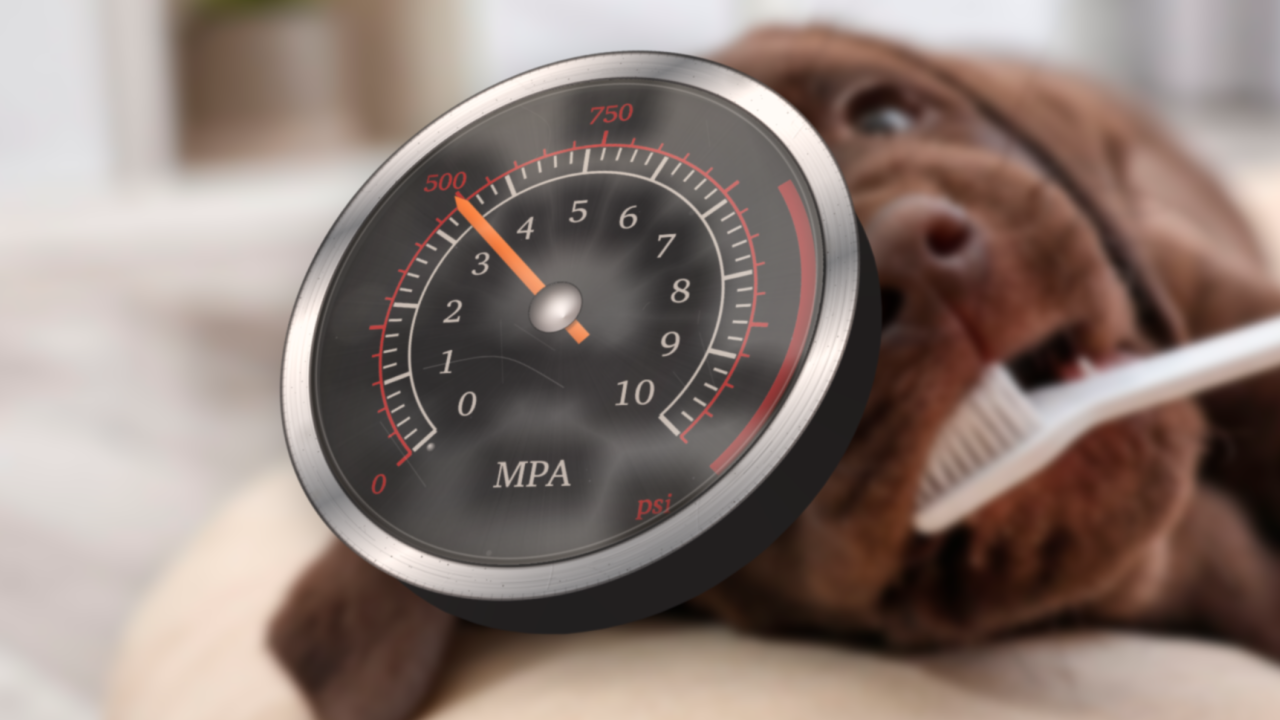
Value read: 3.4,MPa
